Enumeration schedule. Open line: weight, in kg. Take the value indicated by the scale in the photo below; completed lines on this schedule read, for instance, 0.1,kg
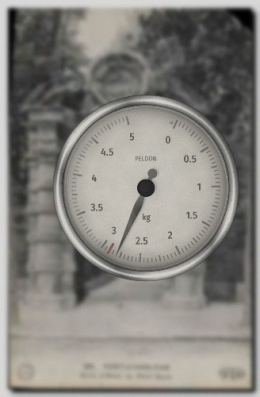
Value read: 2.8,kg
